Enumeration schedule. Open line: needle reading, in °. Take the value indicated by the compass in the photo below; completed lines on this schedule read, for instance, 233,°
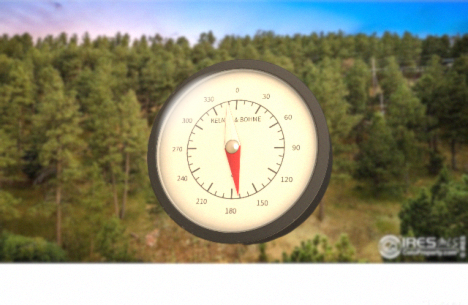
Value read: 170,°
